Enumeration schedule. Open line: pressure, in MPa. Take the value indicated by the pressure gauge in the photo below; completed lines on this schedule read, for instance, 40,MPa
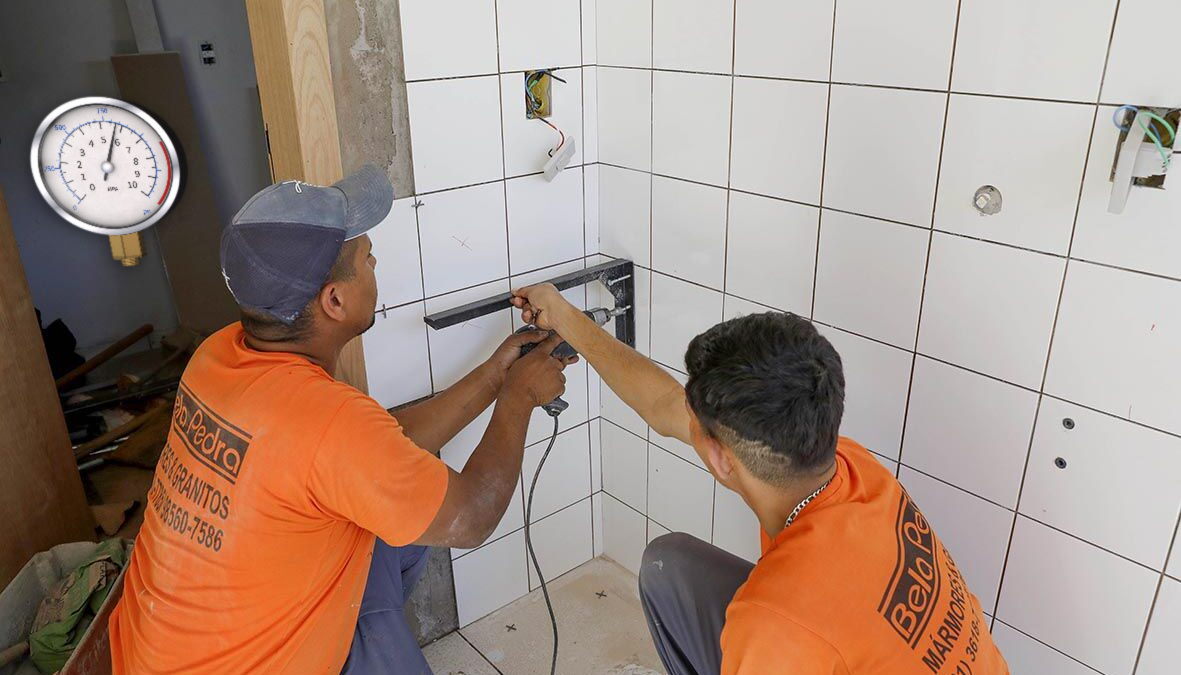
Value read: 5.75,MPa
